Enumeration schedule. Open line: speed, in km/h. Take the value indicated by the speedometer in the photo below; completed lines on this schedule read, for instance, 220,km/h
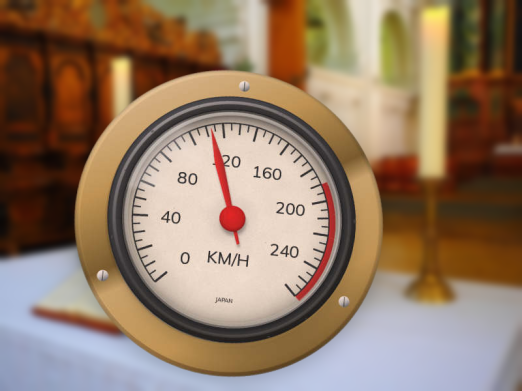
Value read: 112.5,km/h
